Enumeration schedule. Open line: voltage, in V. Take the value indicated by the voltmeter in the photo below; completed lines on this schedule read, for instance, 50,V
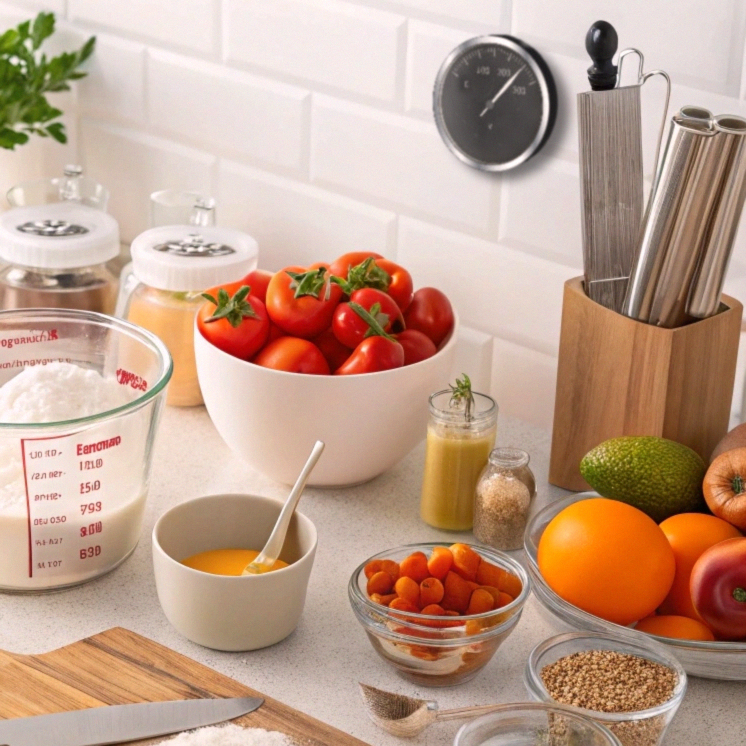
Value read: 250,V
